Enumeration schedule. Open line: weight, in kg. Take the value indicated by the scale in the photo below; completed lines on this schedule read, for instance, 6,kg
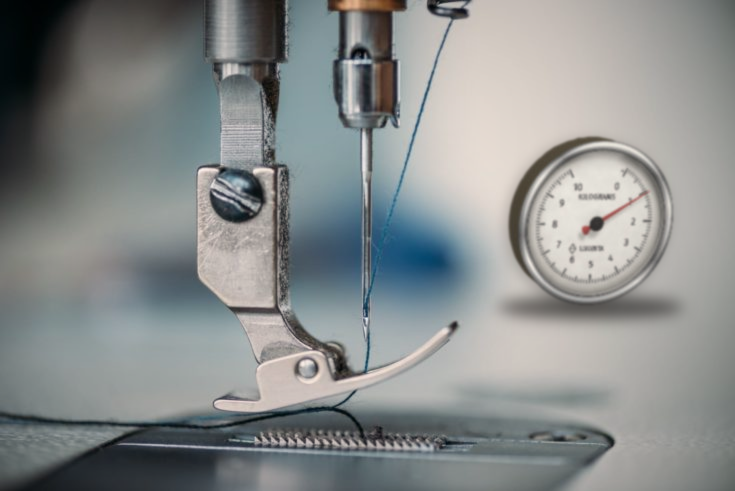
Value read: 1,kg
